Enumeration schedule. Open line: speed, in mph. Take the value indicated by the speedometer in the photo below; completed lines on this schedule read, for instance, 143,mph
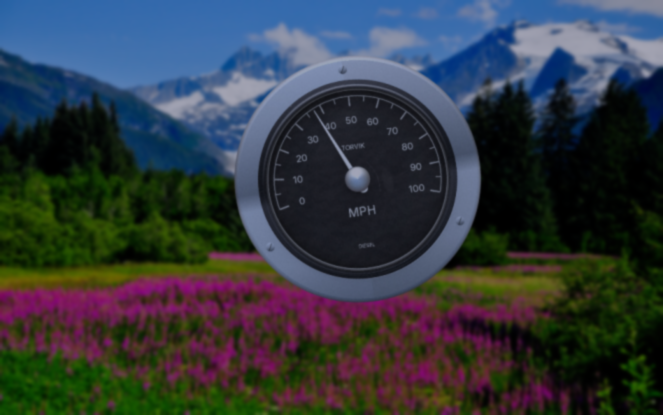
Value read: 37.5,mph
